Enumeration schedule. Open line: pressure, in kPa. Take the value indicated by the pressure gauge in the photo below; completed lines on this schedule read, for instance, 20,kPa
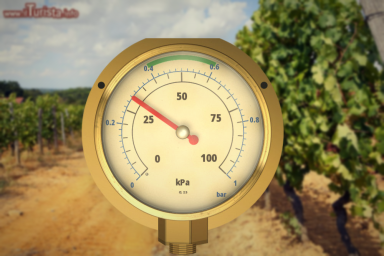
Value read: 30,kPa
